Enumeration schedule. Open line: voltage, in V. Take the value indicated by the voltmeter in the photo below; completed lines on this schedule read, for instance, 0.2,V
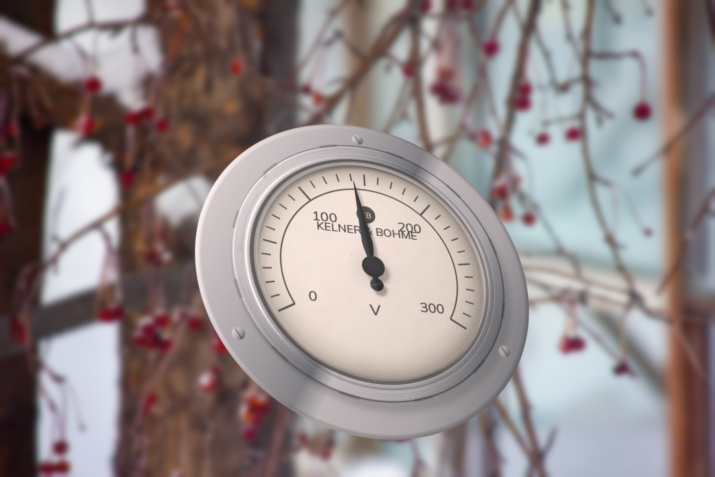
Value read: 140,V
